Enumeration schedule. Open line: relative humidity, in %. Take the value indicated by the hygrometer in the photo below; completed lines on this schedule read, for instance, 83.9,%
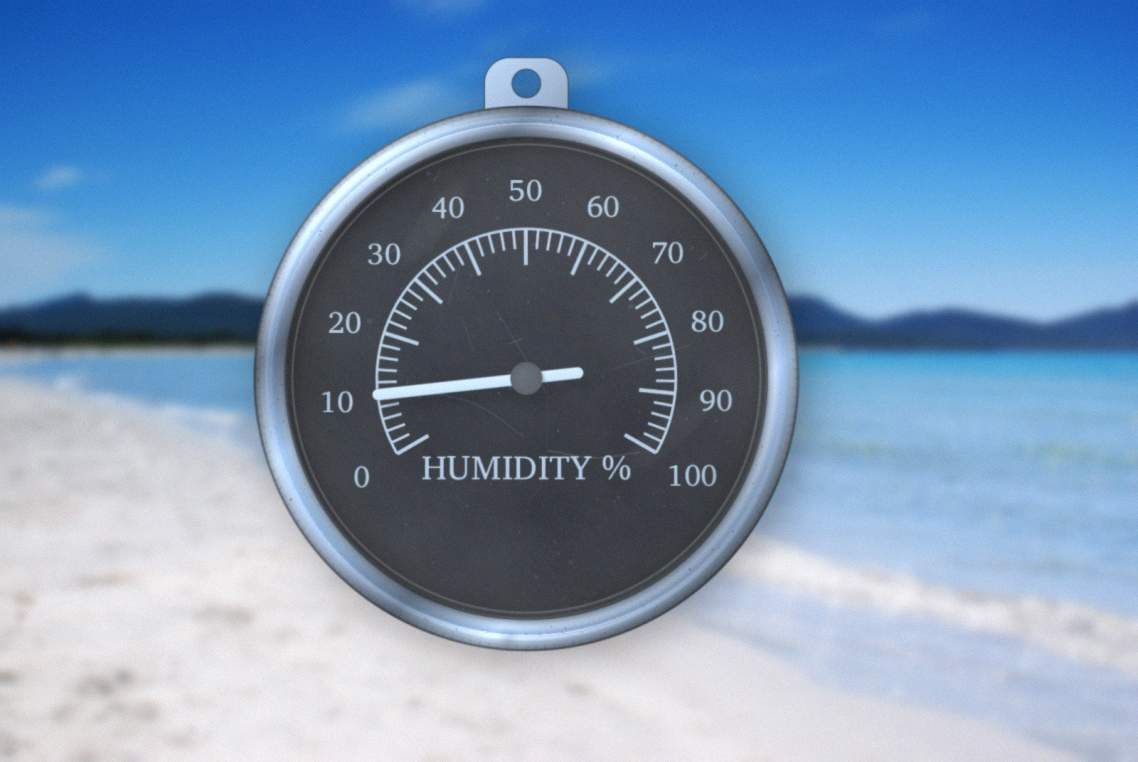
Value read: 10,%
